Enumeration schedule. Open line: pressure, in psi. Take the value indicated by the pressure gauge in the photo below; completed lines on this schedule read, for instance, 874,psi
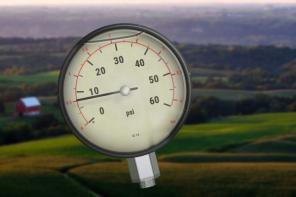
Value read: 7.5,psi
